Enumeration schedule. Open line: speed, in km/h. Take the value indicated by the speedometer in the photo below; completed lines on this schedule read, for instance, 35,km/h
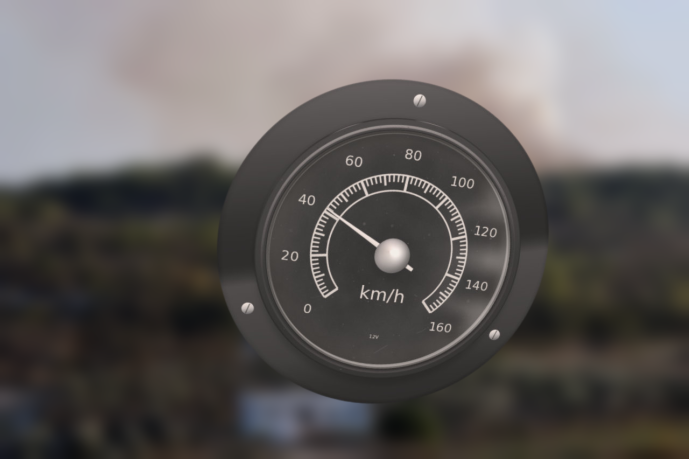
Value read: 42,km/h
